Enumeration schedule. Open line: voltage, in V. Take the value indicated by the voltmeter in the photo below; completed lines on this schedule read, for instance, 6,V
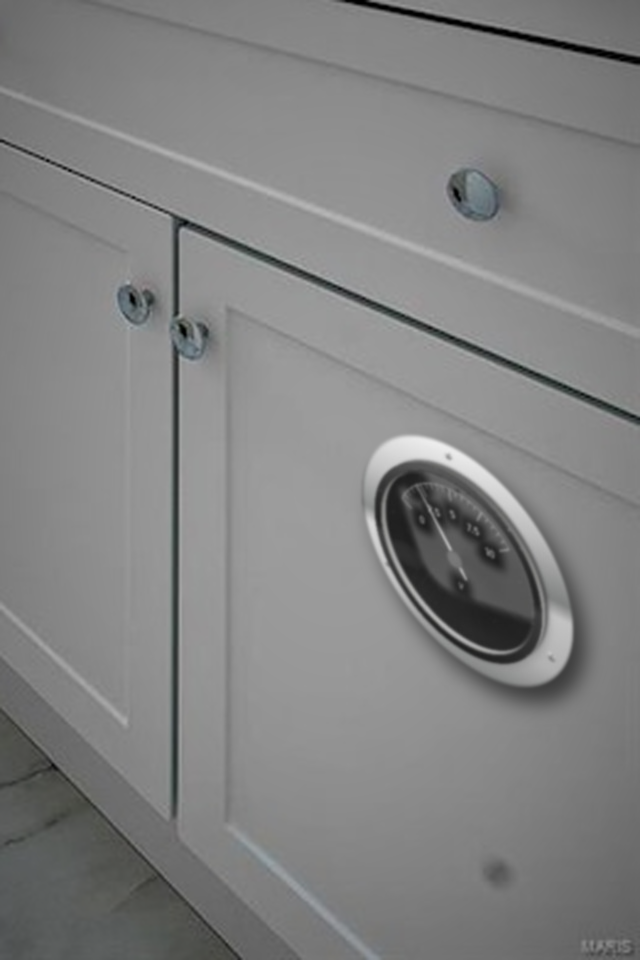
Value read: 2.5,V
